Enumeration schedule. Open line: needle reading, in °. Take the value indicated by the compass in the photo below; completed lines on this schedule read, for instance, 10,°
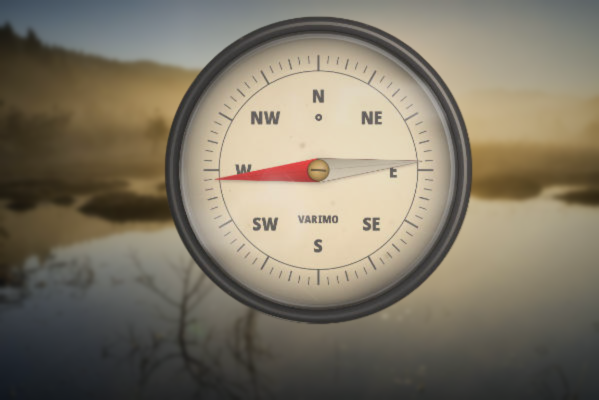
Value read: 265,°
